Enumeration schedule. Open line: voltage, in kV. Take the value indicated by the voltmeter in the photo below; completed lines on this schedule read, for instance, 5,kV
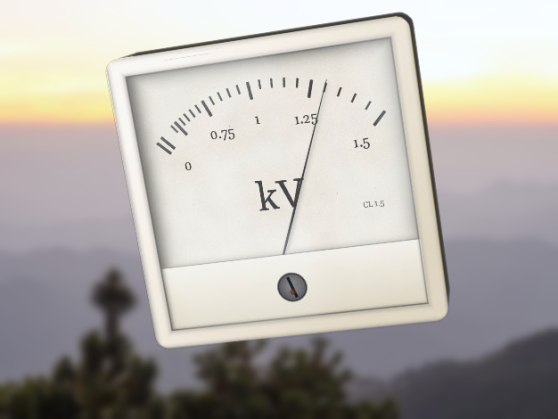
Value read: 1.3,kV
